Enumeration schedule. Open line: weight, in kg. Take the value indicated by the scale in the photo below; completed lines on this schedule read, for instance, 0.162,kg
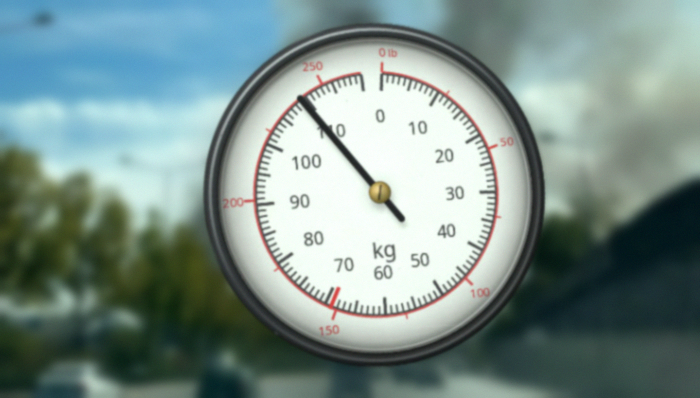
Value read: 109,kg
